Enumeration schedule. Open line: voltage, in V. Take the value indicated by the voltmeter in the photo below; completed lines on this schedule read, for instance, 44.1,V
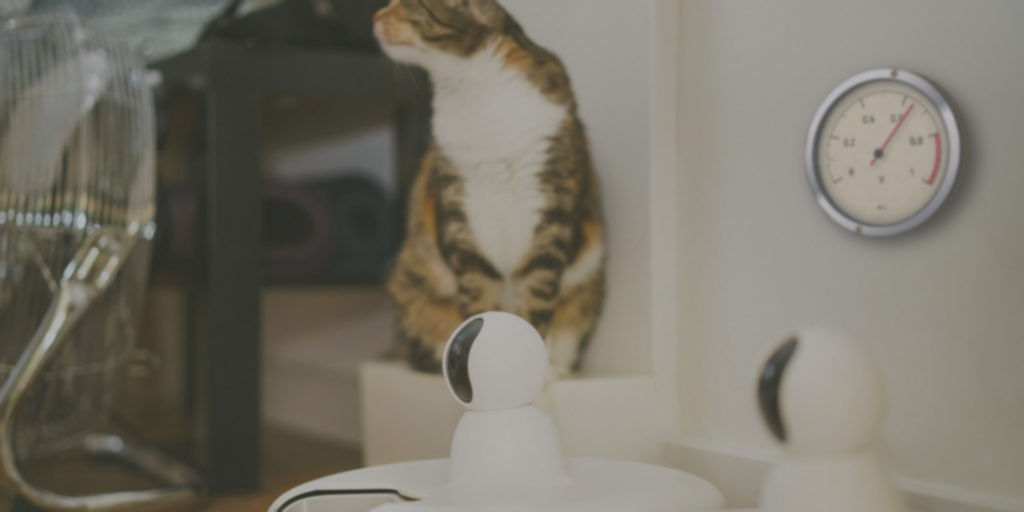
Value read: 0.65,V
